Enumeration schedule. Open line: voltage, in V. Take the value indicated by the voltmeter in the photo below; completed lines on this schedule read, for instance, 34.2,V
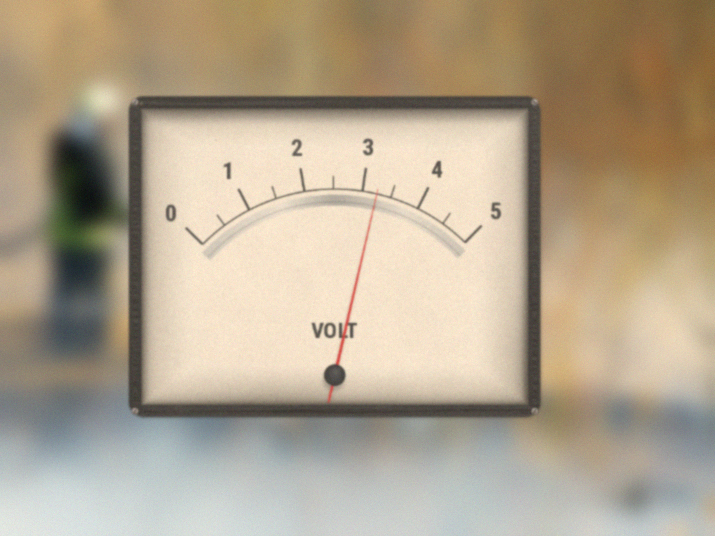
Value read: 3.25,V
